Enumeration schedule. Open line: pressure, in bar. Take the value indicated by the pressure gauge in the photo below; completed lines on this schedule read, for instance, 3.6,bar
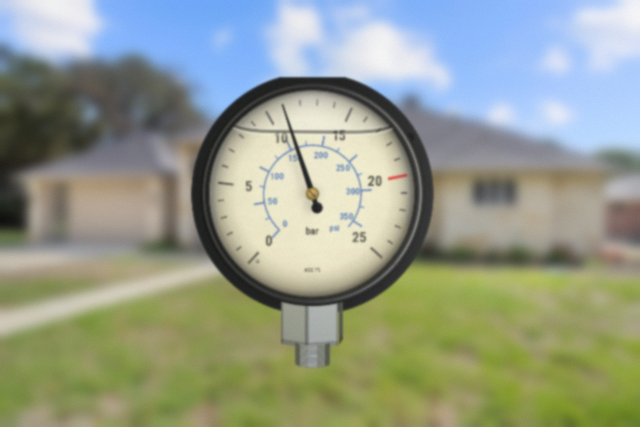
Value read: 11,bar
